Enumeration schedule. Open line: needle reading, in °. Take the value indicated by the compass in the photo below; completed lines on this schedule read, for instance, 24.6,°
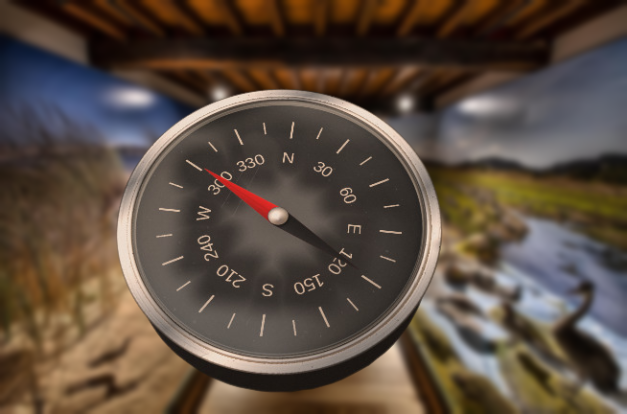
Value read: 300,°
